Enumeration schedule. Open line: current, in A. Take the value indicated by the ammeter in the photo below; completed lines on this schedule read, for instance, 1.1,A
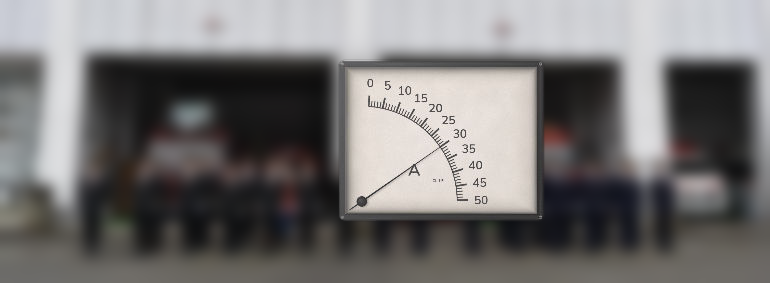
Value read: 30,A
